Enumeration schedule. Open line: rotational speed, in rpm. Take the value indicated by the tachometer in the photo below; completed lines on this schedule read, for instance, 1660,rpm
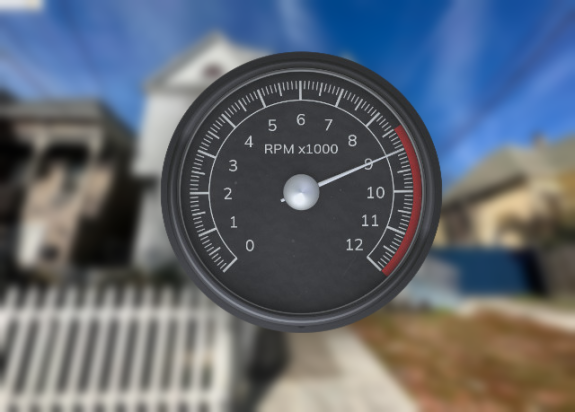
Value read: 9000,rpm
